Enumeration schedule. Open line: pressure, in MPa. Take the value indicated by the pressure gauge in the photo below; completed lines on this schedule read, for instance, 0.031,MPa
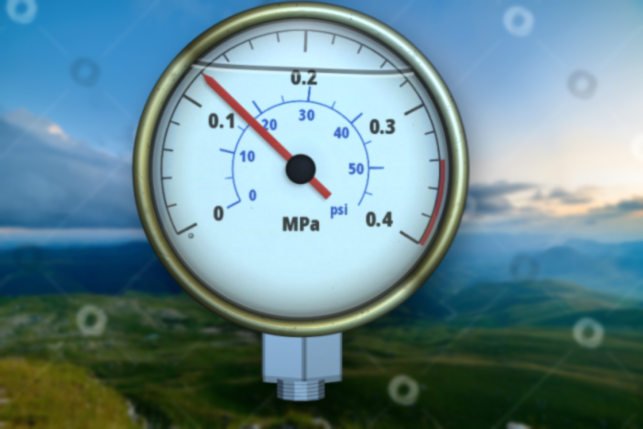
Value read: 0.12,MPa
